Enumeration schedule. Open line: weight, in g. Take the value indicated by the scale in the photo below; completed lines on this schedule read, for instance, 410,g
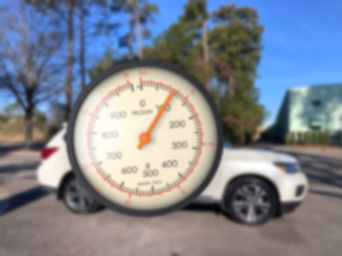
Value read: 100,g
